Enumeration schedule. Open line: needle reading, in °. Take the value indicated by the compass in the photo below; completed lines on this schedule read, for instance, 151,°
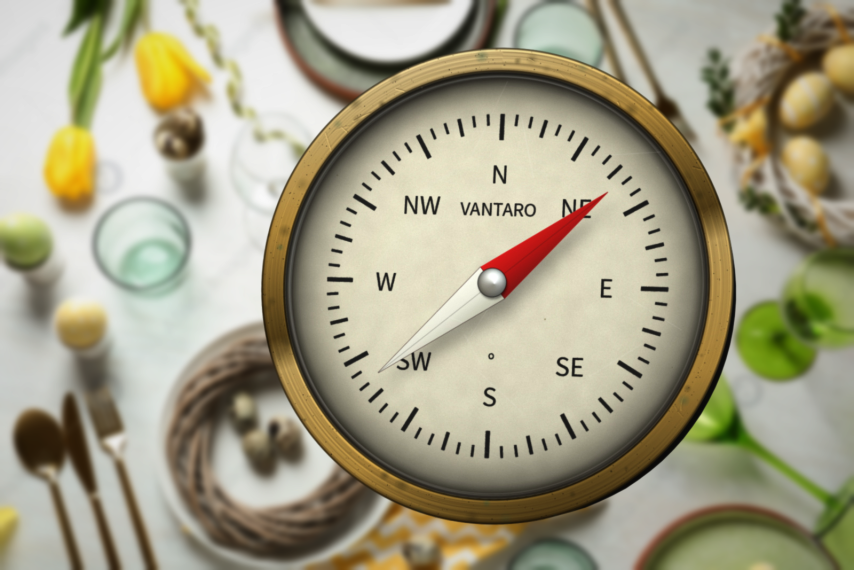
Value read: 50,°
